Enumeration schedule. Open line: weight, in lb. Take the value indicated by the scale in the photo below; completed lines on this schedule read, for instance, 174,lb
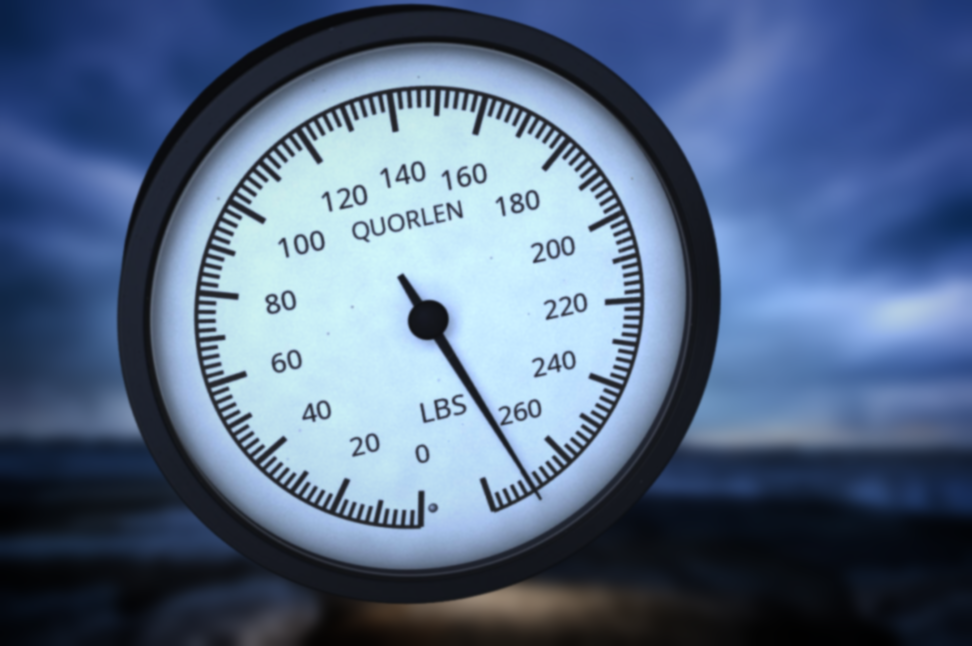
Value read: 270,lb
